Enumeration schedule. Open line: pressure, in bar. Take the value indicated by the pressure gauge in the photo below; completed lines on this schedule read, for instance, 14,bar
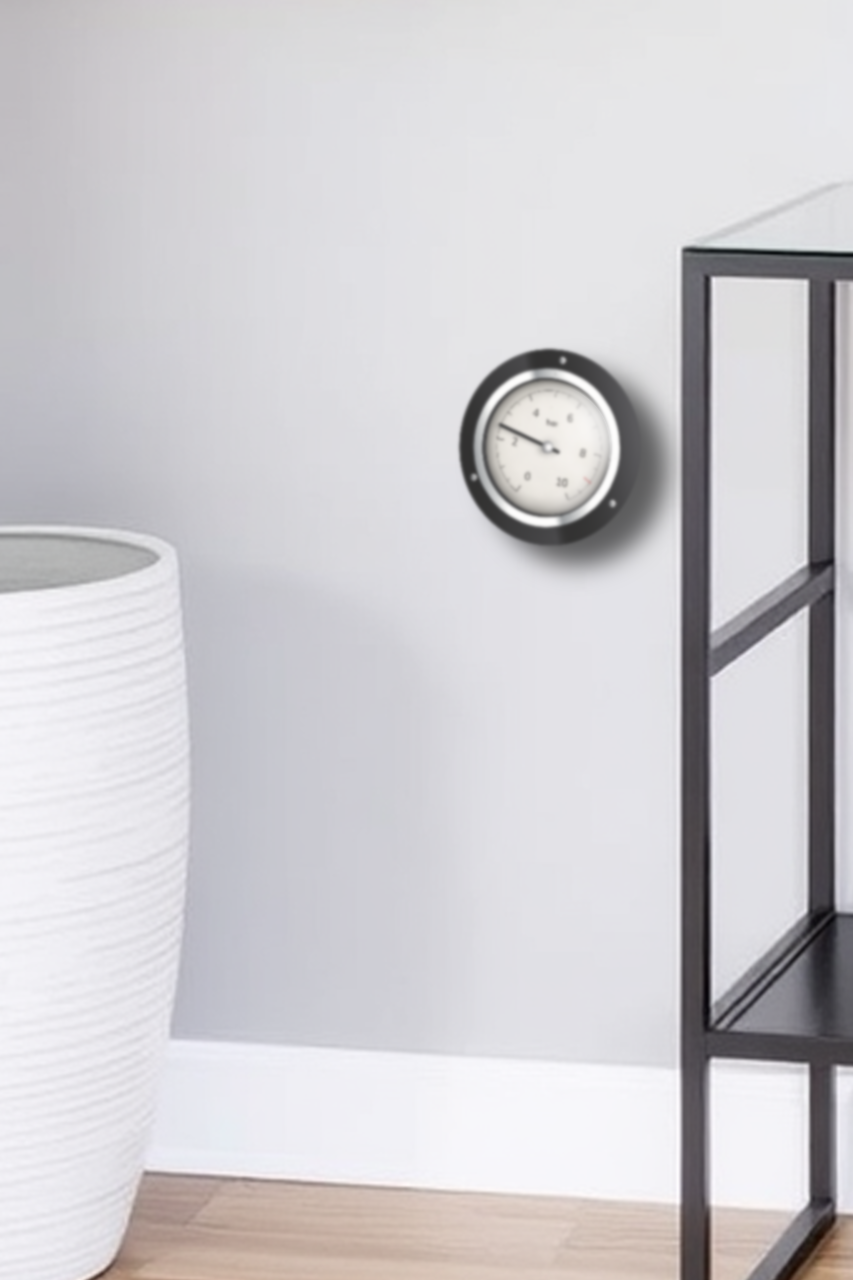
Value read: 2.5,bar
